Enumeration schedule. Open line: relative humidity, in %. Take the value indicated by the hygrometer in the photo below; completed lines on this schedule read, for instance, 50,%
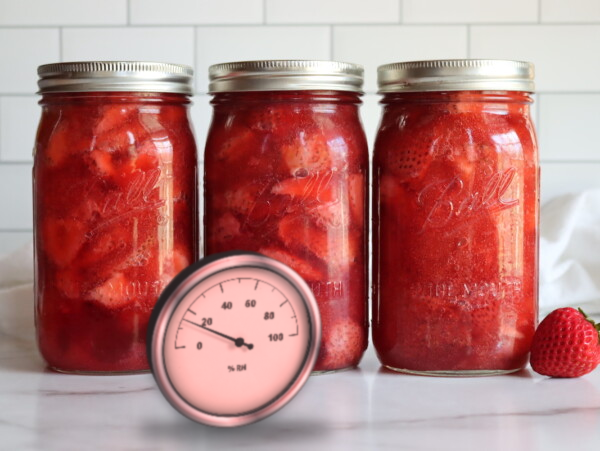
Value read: 15,%
